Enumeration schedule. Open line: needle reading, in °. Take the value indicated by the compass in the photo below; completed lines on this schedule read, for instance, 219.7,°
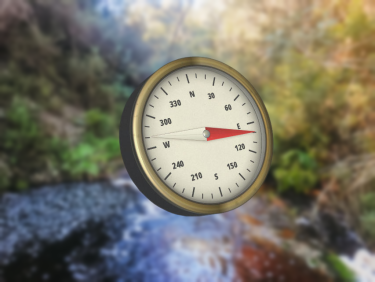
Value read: 100,°
